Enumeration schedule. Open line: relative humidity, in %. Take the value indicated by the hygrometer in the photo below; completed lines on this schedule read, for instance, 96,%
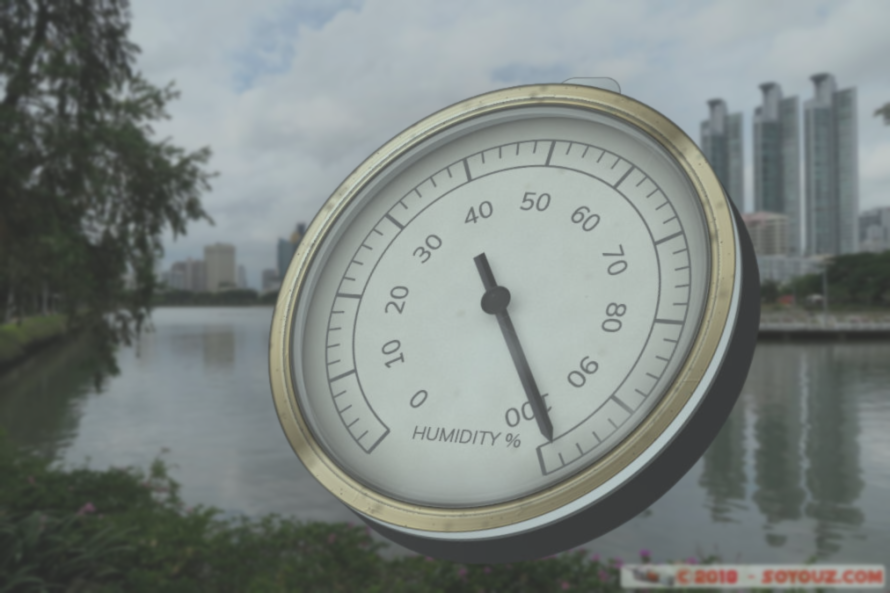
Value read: 98,%
